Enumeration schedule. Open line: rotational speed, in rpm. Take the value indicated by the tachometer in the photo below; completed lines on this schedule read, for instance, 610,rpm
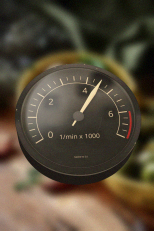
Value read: 4500,rpm
